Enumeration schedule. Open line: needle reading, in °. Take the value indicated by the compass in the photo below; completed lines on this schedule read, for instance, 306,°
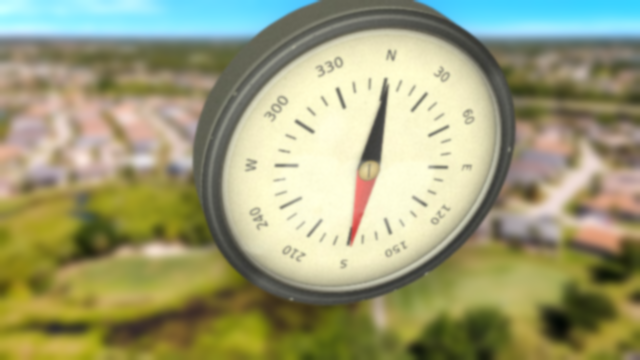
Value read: 180,°
